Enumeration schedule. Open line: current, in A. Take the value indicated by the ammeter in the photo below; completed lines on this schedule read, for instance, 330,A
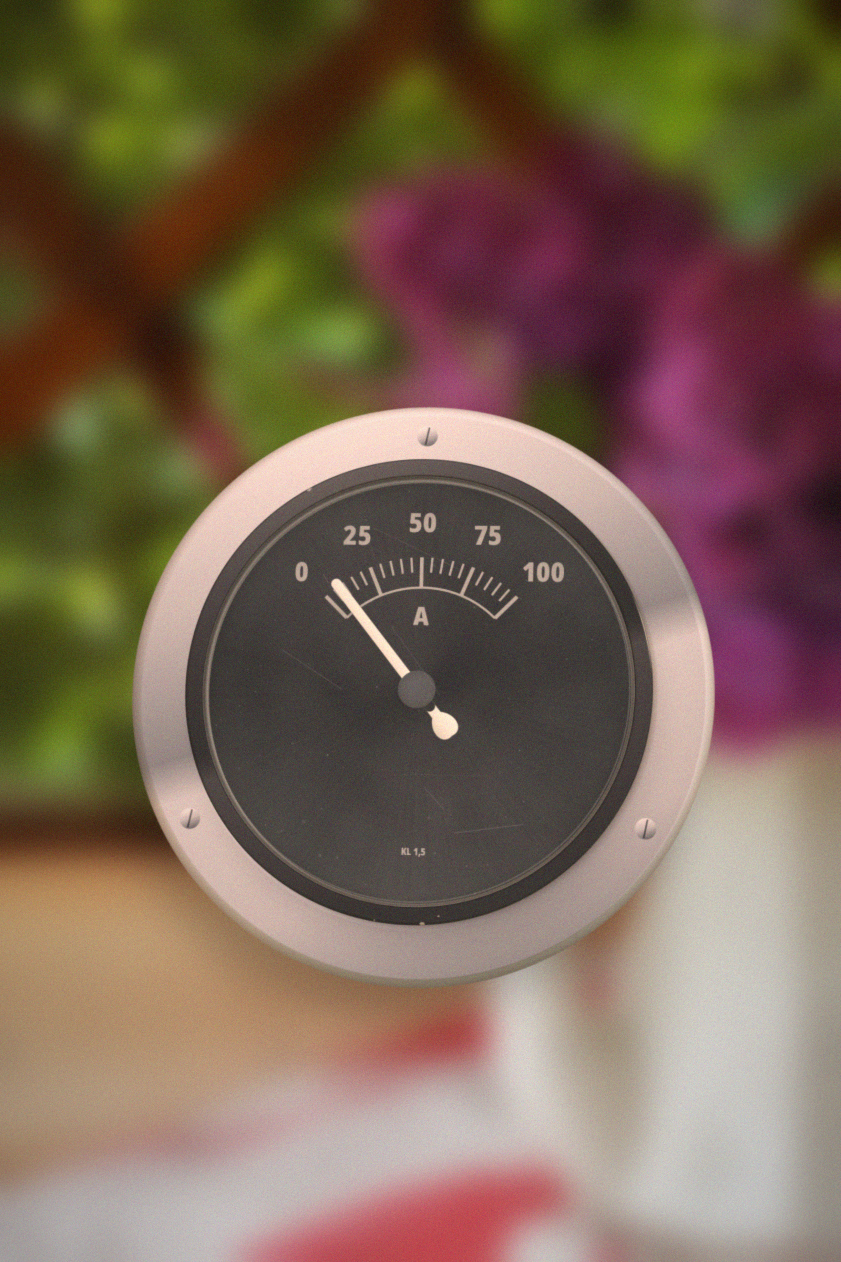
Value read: 7.5,A
